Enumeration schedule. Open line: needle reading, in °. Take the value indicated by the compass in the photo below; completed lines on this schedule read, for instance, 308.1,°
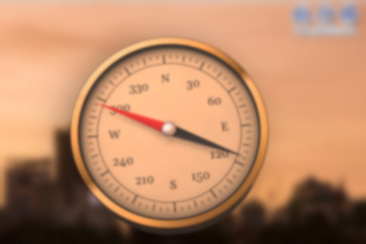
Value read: 295,°
